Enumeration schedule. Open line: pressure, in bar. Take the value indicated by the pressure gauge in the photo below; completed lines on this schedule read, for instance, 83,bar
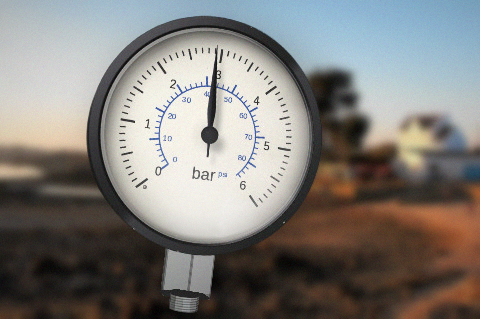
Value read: 2.9,bar
